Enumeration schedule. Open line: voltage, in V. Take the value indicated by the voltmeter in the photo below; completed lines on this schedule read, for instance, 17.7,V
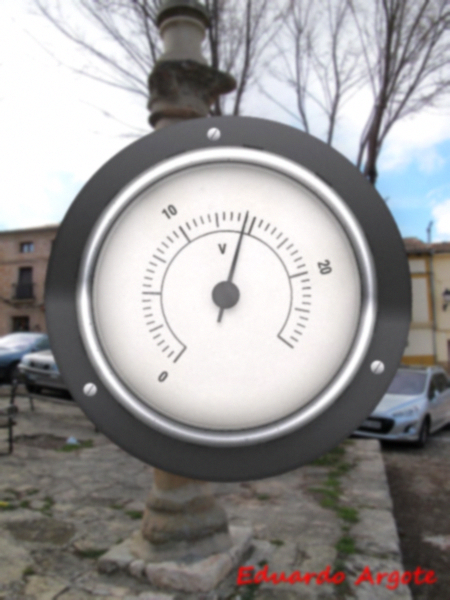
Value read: 14.5,V
